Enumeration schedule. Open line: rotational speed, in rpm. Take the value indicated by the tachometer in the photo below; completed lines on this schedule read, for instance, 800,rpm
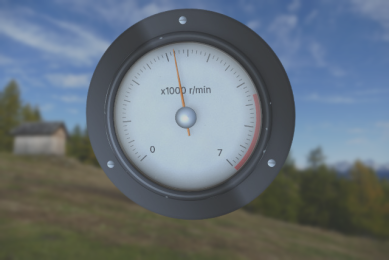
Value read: 3200,rpm
